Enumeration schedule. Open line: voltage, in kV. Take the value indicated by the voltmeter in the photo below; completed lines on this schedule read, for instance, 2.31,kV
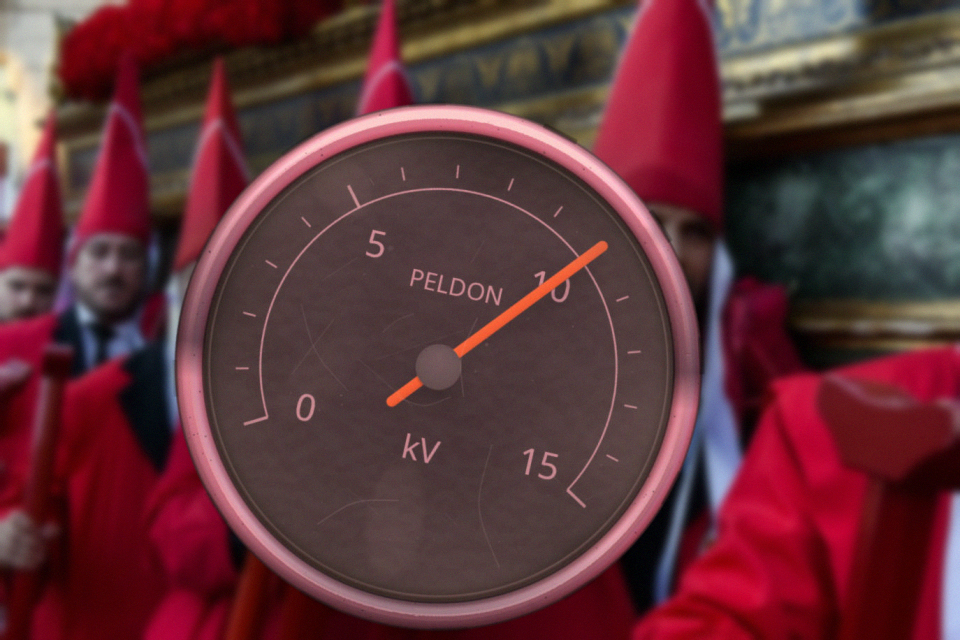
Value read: 10,kV
